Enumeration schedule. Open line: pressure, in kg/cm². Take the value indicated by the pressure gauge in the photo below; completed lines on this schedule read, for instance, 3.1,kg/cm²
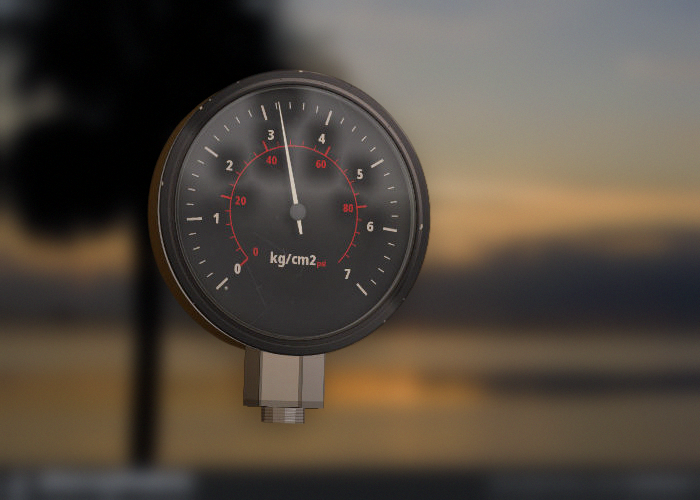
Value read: 3.2,kg/cm²
